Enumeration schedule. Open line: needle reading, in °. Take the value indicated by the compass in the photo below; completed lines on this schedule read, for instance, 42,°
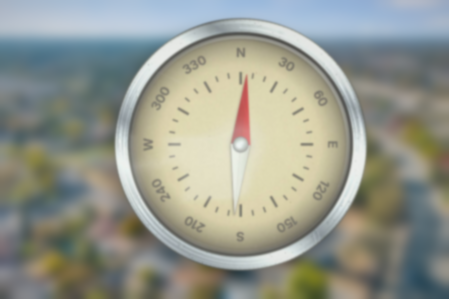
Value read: 5,°
